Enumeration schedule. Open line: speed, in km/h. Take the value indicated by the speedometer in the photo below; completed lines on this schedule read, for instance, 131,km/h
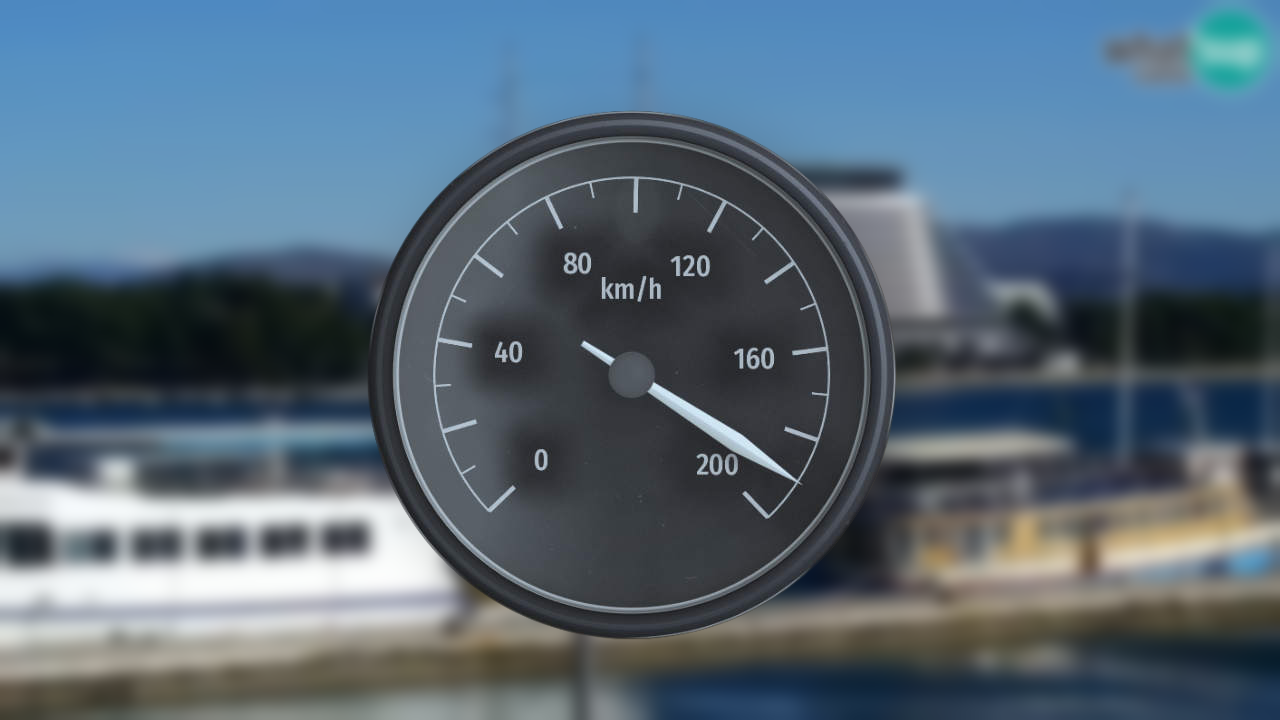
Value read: 190,km/h
